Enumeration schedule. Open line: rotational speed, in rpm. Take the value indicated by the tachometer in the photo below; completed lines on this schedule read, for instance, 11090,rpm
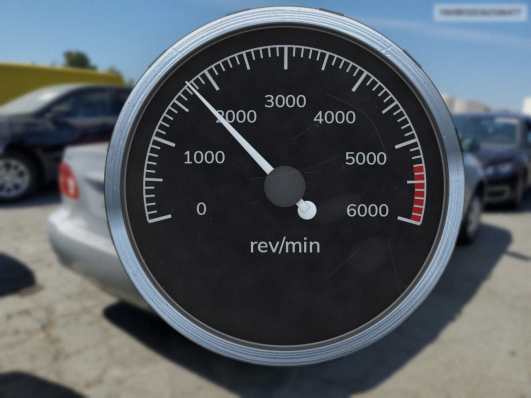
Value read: 1750,rpm
